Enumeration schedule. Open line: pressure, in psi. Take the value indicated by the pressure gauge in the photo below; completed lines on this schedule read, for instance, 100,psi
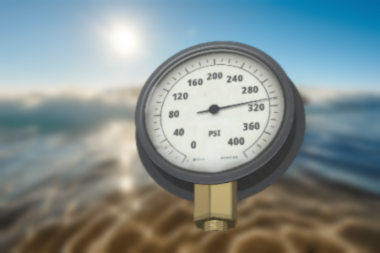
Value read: 310,psi
